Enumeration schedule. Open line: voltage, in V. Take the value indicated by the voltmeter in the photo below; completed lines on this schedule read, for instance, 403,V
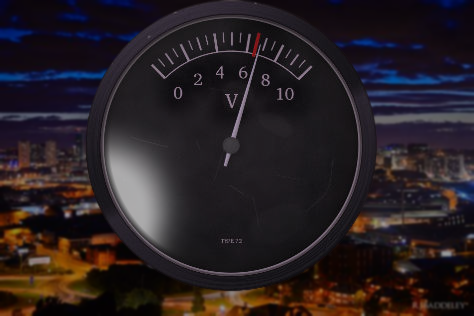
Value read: 6.75,V
